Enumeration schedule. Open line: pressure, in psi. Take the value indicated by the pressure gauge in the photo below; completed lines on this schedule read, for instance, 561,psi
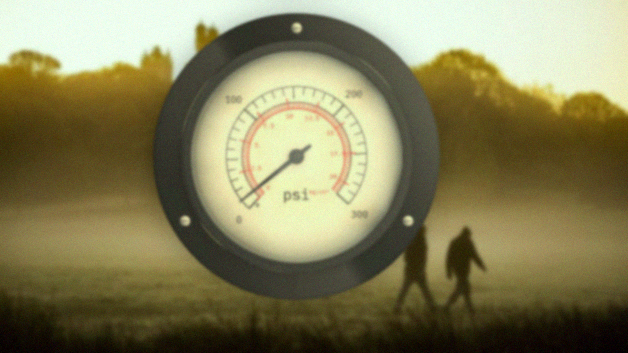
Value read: 10,psi
